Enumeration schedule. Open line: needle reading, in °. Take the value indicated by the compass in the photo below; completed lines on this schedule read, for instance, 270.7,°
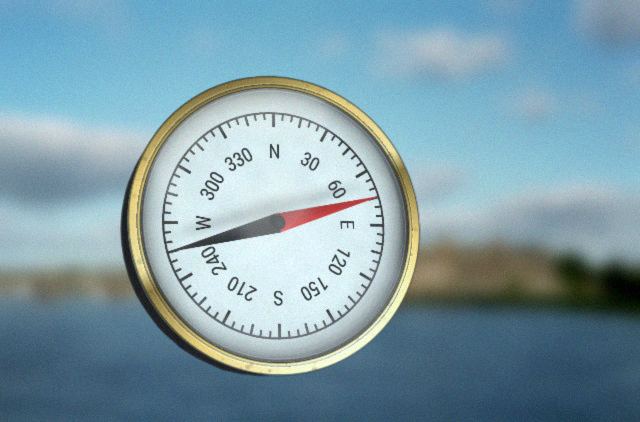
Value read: 75,°
